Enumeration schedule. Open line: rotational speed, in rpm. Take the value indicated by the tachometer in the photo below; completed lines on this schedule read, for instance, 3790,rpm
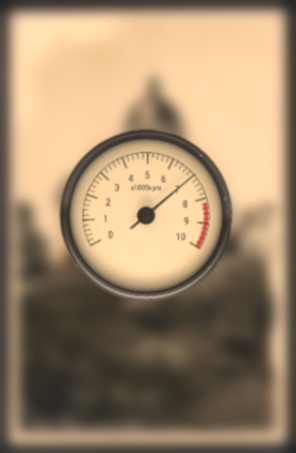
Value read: 7000,rpm
